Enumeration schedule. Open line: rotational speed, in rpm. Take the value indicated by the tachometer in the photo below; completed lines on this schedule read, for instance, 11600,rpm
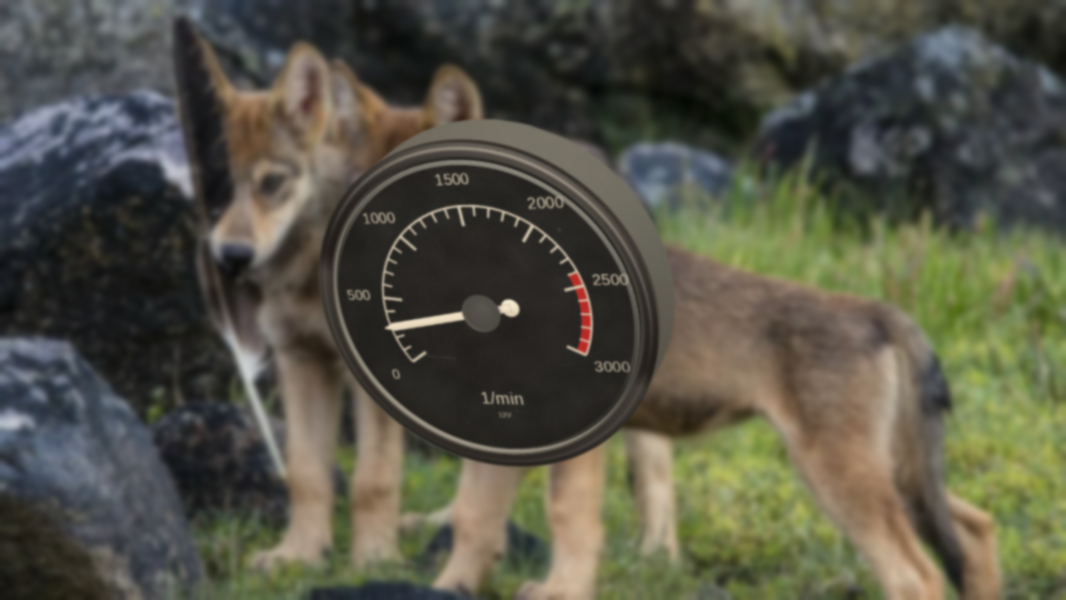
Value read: 300,rpm
